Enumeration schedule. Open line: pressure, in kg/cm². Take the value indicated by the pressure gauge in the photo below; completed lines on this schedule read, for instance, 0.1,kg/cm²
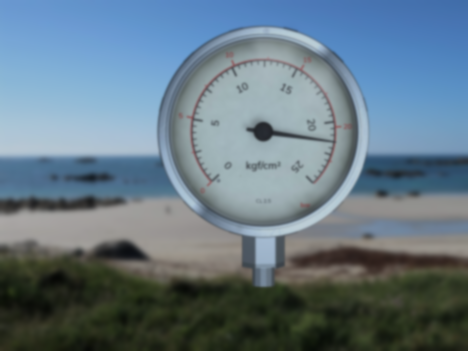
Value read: 21.5,kg/cm²
